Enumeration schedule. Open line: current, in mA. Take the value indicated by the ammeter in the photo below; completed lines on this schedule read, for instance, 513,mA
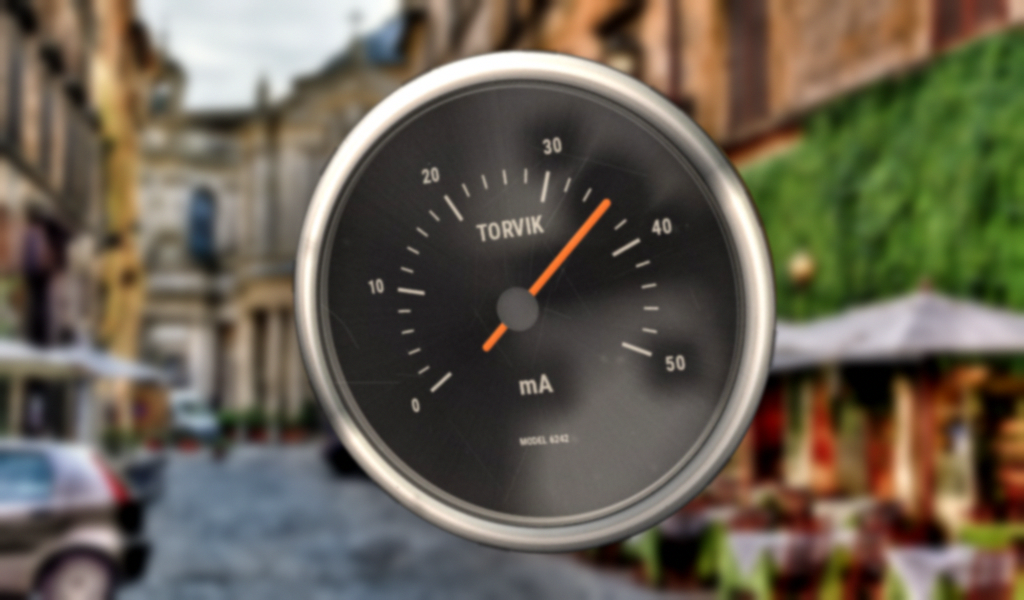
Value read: 36,mA
